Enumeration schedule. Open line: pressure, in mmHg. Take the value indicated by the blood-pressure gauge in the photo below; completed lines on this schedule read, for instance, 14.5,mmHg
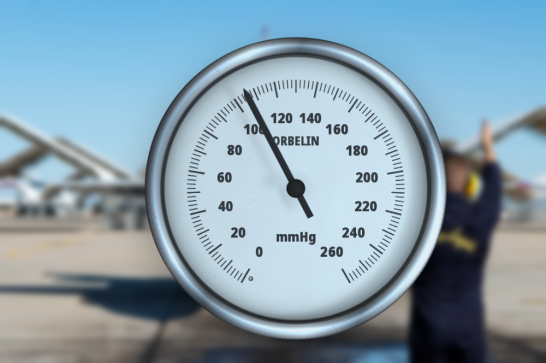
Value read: 106,mmHg
